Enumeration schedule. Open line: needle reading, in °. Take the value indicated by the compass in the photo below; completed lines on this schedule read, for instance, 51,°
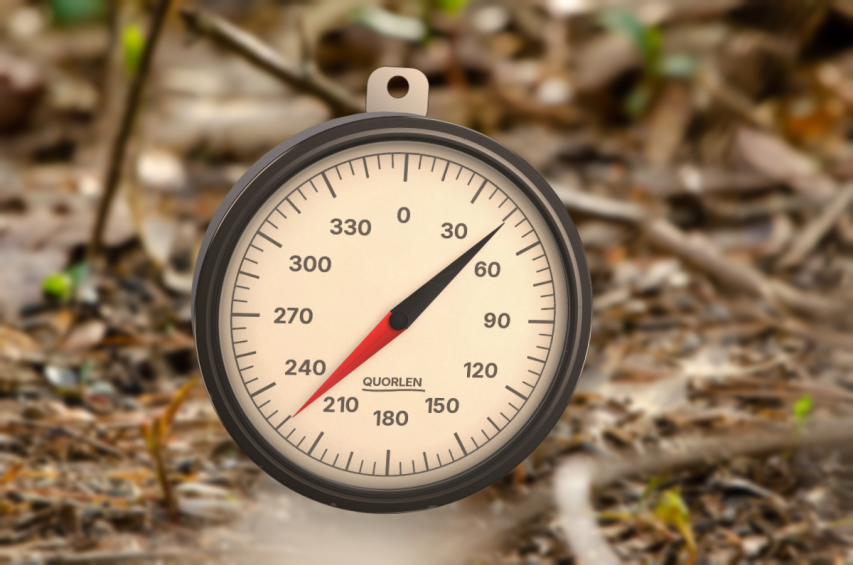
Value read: 225,°
